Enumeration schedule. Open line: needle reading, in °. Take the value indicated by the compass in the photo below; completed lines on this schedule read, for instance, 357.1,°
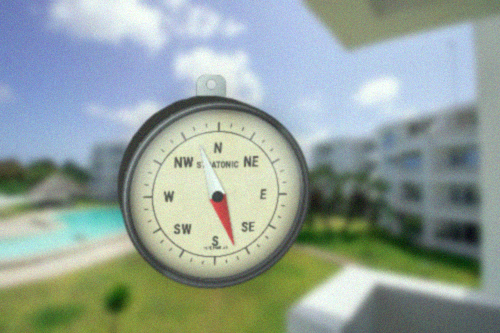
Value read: 160,°
